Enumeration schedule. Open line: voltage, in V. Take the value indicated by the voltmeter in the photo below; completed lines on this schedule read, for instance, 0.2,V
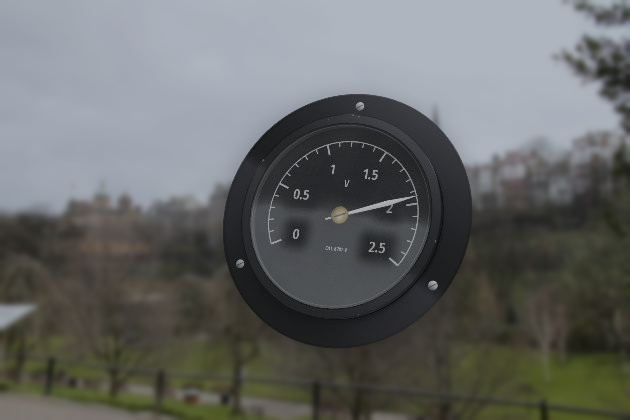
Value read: 1.95,V
